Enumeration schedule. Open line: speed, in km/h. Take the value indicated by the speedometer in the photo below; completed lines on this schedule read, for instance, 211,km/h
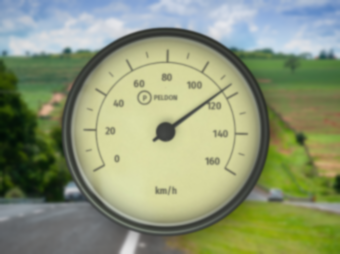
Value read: 115,km/h
